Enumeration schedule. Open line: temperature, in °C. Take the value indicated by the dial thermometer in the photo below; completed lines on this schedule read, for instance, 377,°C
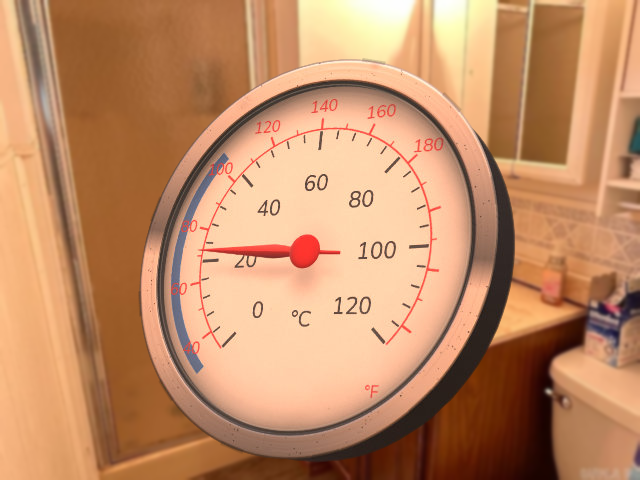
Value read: 22,°C
